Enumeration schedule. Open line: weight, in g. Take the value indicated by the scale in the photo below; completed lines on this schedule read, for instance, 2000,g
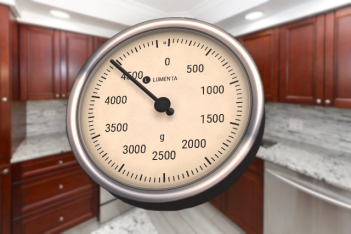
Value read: 4450,g
